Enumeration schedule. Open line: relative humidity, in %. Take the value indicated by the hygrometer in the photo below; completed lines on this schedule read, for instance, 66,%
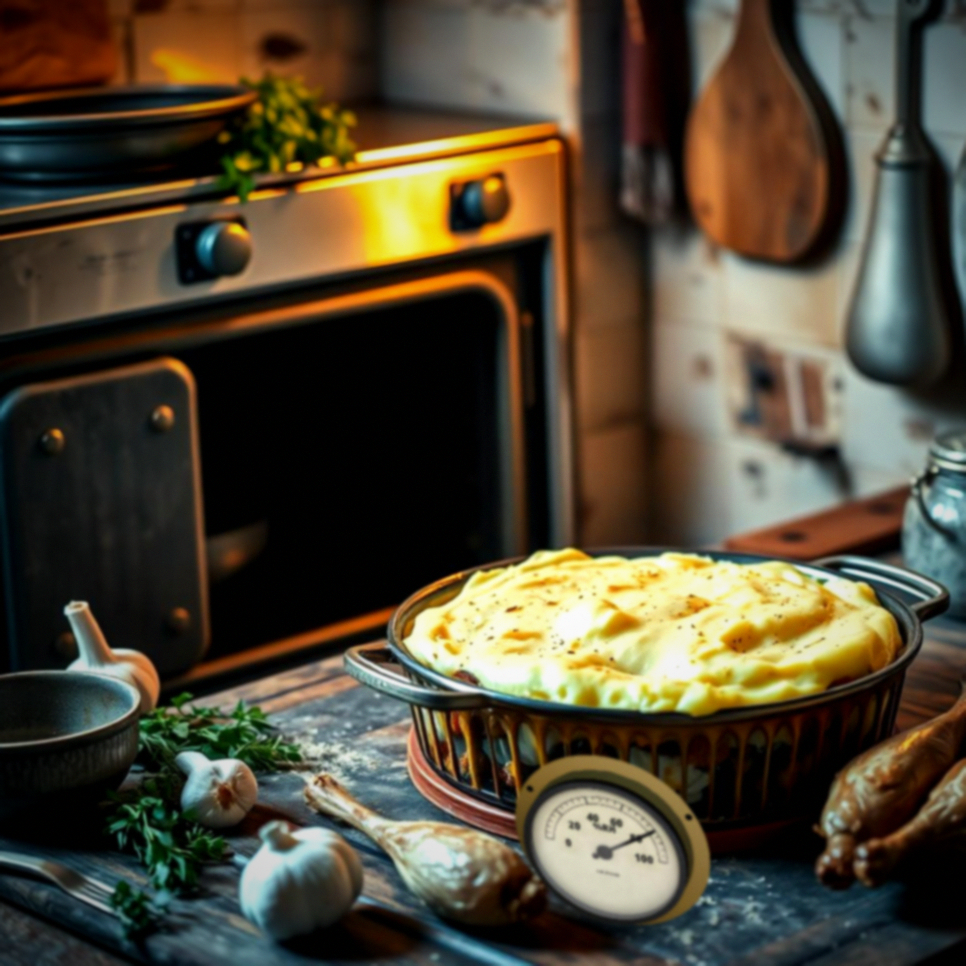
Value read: 80,%
